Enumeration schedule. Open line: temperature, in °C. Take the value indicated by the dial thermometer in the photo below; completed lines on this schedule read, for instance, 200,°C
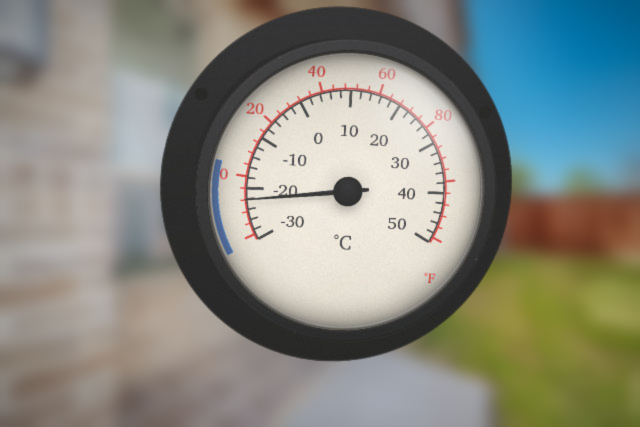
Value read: -22,°C
